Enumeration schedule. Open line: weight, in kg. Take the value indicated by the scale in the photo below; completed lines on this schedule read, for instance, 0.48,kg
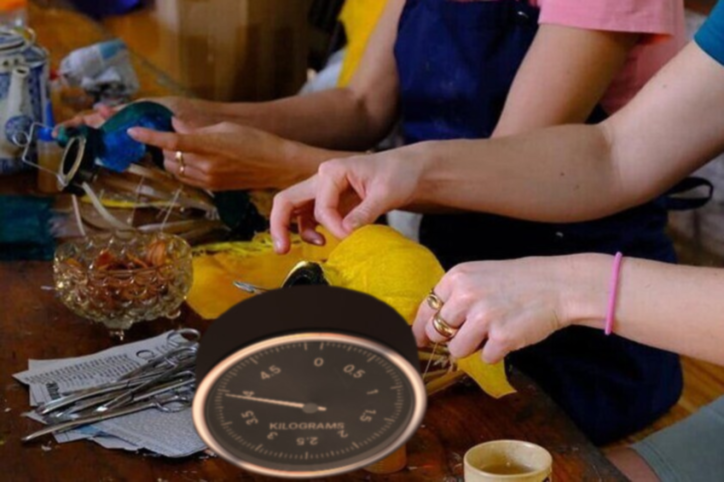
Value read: 4,kg
